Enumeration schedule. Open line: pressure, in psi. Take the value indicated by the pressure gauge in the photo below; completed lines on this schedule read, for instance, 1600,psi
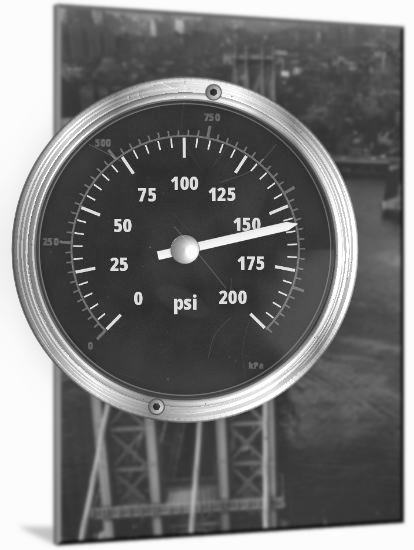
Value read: 157.5,psi
